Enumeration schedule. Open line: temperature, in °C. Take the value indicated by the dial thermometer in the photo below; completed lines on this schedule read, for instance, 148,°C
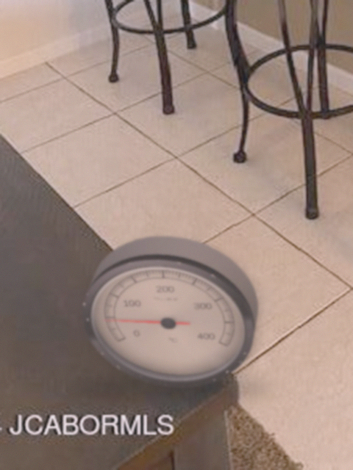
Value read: 50,°C
